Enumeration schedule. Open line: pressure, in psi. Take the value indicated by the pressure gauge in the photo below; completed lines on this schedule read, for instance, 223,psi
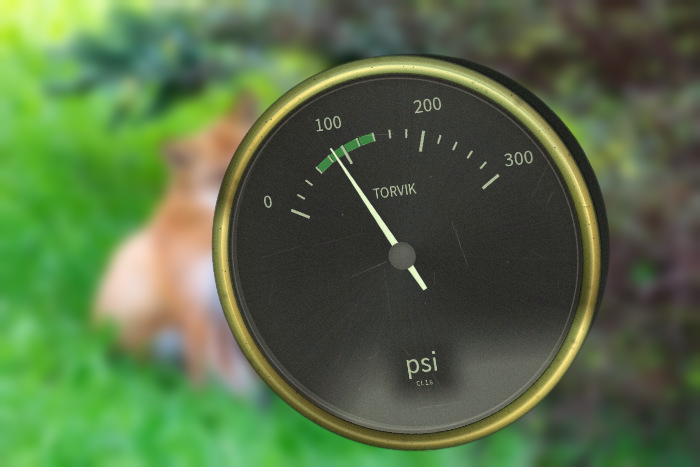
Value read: 90,psi
